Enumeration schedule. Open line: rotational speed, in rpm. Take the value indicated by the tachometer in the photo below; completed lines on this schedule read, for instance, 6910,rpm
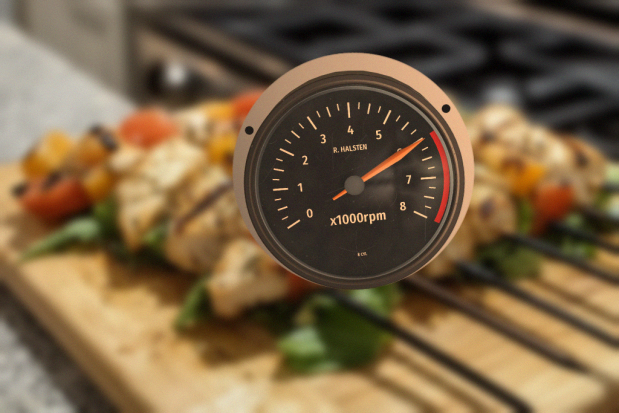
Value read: 6000,rpm
